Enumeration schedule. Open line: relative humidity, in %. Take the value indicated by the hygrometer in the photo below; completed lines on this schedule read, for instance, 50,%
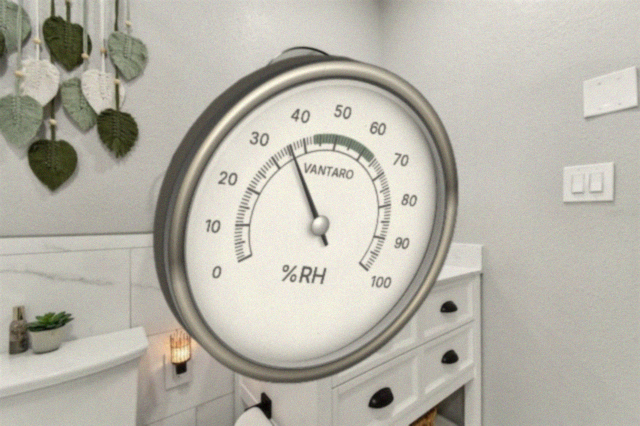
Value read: 35,%
